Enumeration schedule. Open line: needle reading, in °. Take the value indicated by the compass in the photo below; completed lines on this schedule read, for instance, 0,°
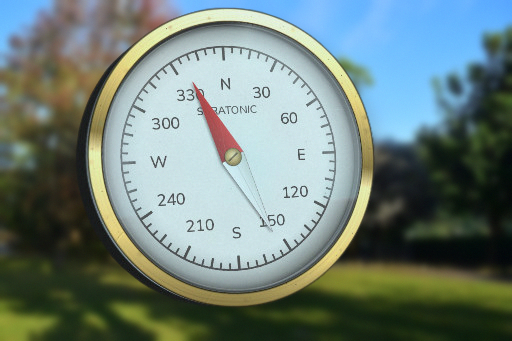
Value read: 335,°
